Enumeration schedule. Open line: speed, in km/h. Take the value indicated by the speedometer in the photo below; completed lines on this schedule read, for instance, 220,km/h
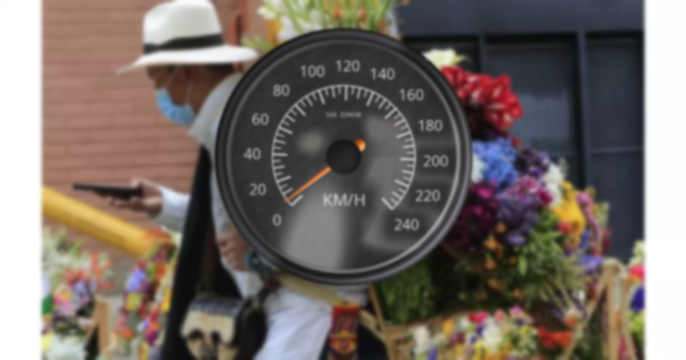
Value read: 5,km/h
